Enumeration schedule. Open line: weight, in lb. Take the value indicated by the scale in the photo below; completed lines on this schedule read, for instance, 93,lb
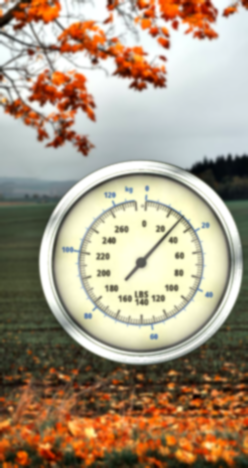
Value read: 30,lb
